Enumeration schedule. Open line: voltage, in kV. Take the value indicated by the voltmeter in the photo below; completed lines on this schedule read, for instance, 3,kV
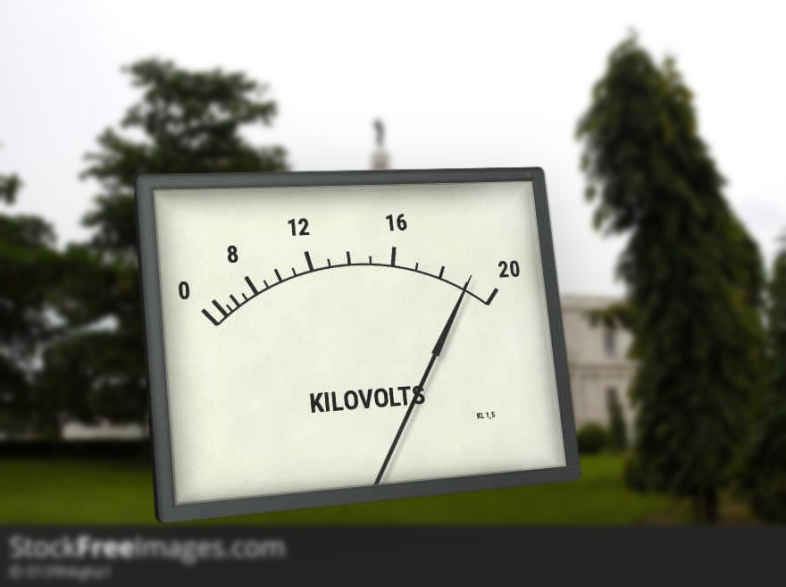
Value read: 19,kV
